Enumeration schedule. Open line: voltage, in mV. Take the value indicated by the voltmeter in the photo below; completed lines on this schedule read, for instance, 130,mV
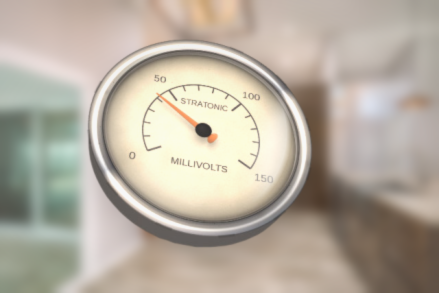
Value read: 40,mV
